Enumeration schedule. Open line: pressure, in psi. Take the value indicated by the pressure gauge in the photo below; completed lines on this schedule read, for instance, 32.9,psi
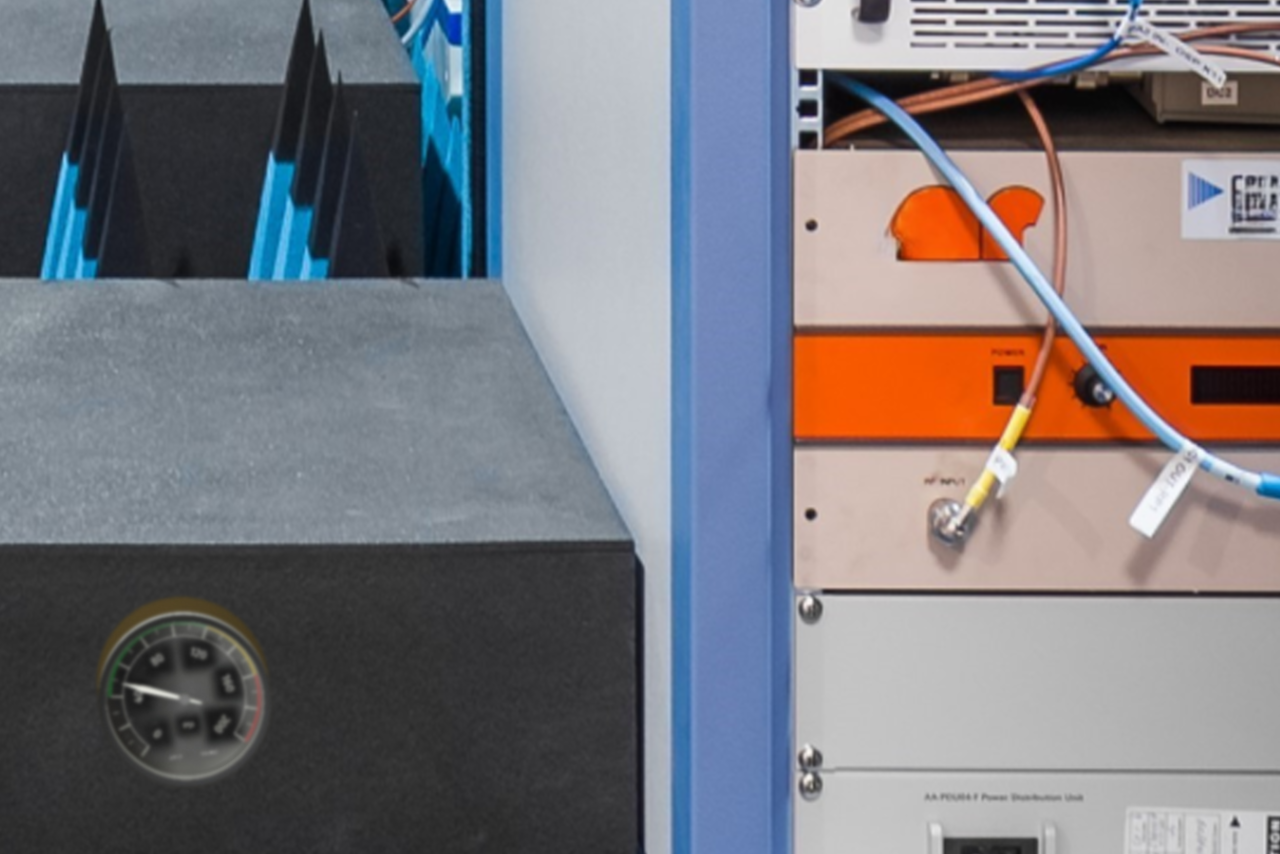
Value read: 50,psi
